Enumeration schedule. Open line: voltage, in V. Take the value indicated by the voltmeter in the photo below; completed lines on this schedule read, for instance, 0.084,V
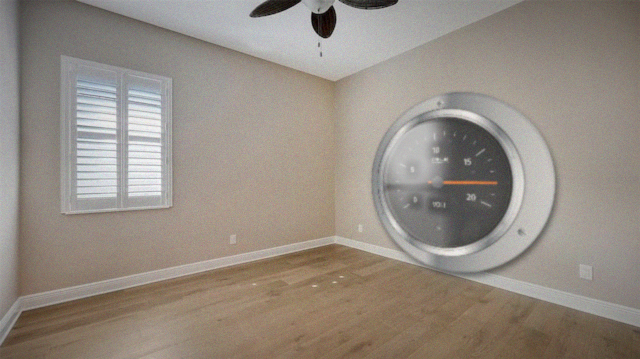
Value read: 18,V
